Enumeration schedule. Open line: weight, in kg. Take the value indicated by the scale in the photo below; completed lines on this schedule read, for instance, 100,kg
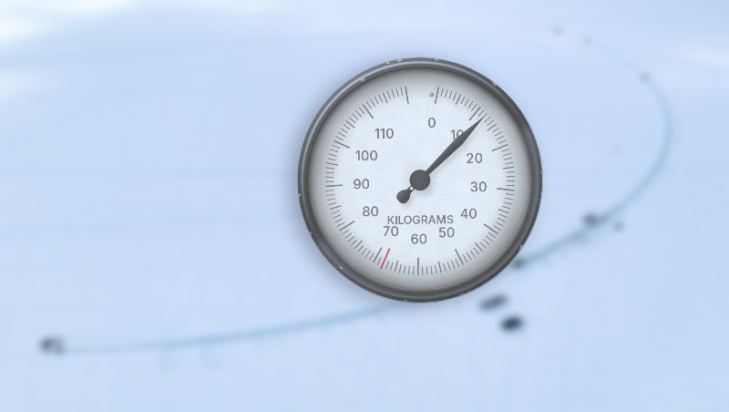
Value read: 12,kg
